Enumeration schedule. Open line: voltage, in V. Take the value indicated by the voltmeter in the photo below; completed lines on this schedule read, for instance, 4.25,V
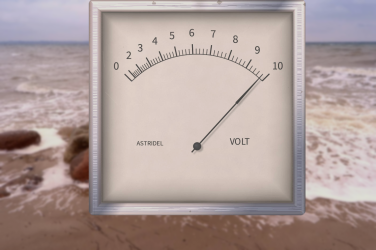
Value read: 9.8,V
